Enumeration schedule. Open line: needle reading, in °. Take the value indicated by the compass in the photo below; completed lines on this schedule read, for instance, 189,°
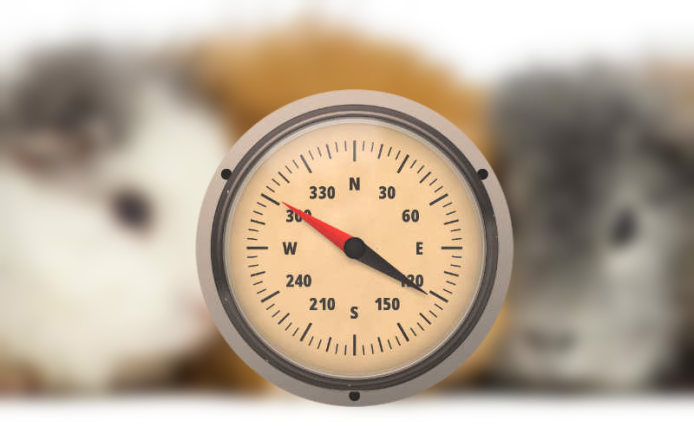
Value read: 302.5,°
